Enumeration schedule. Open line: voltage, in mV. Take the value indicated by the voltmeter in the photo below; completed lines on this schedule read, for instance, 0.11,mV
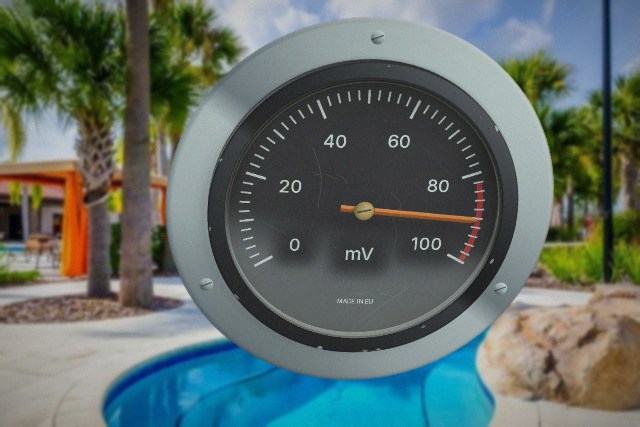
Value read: 90,mV
